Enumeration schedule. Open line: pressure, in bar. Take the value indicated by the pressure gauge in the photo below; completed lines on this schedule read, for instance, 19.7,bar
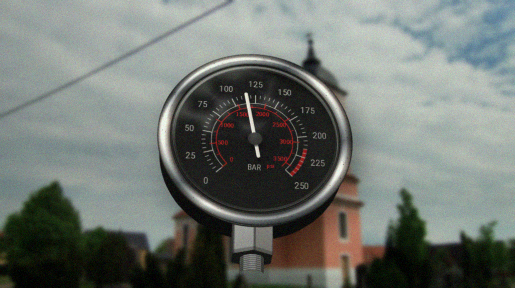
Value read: 115,bar
